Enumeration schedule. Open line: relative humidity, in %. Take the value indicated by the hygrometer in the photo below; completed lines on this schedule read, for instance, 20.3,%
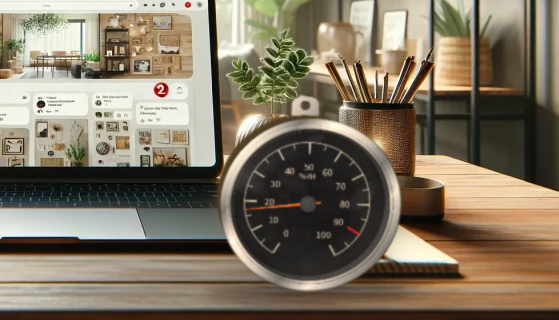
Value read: 17.5,%
